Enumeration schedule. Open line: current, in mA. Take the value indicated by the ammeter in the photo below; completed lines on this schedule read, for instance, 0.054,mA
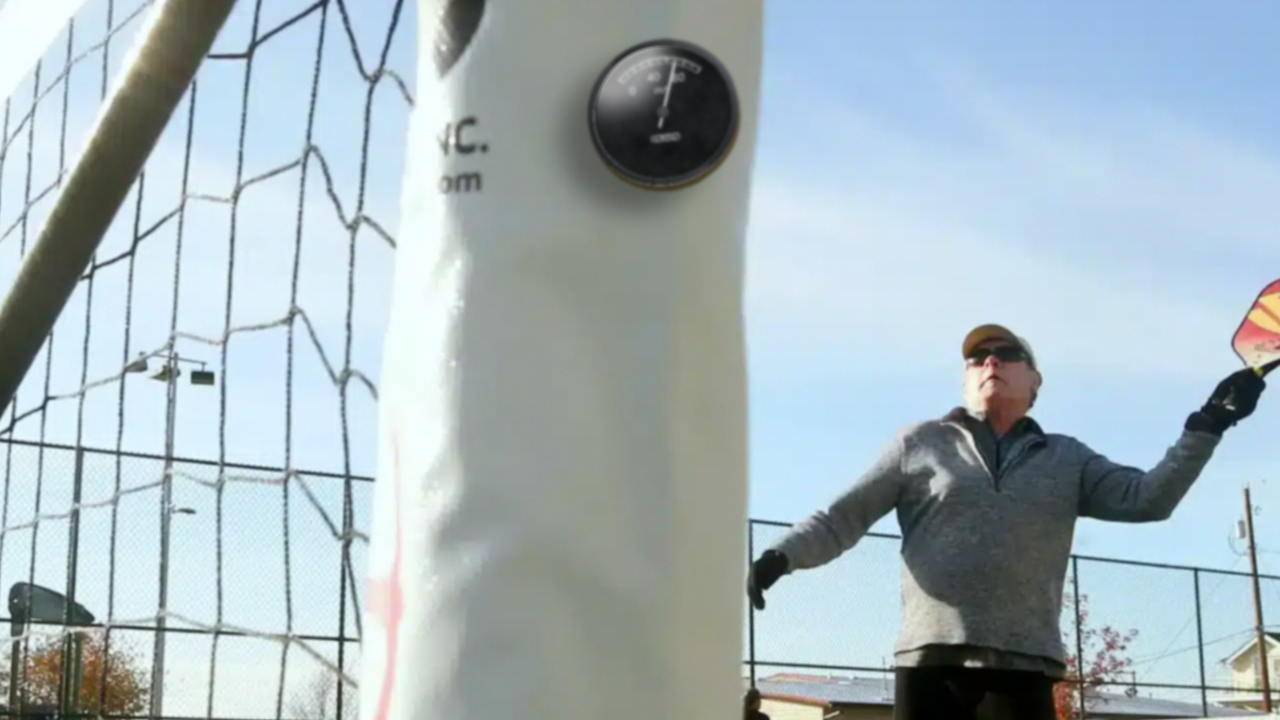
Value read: 70,mA
